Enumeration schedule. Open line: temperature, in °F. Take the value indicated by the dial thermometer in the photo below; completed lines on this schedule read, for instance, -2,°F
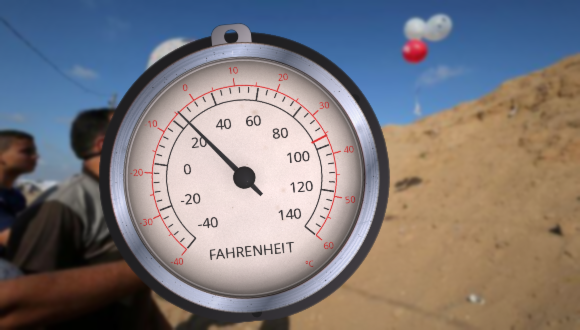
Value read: 24,°F
